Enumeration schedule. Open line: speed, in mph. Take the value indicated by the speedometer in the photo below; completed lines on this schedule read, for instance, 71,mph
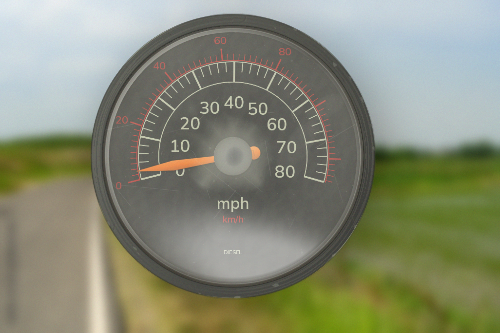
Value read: 2,mph
